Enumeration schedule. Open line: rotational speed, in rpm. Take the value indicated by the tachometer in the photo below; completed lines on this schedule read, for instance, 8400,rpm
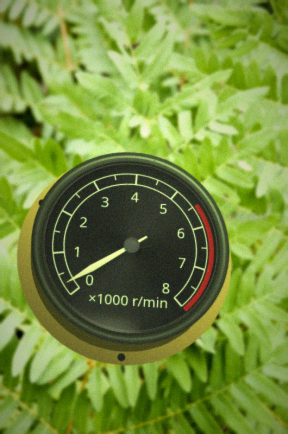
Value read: 250,rpm
